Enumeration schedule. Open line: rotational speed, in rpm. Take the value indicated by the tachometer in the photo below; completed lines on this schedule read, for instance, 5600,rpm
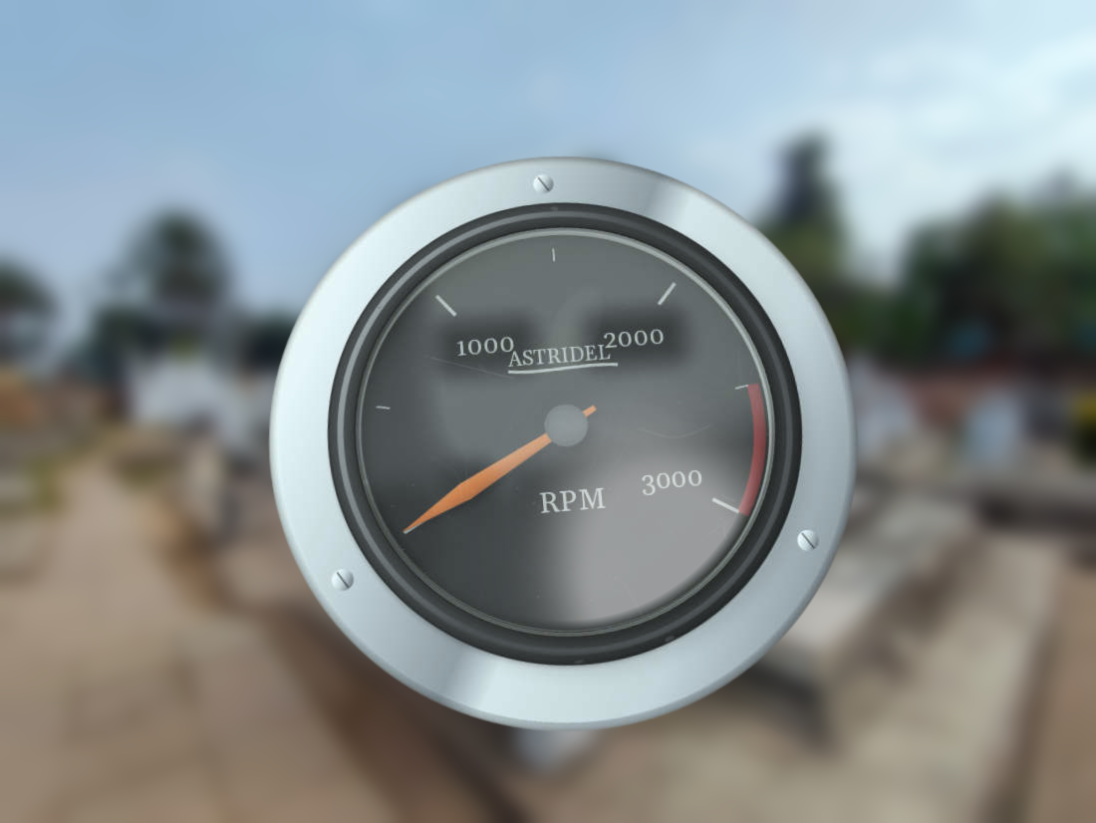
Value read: 0,rpm
